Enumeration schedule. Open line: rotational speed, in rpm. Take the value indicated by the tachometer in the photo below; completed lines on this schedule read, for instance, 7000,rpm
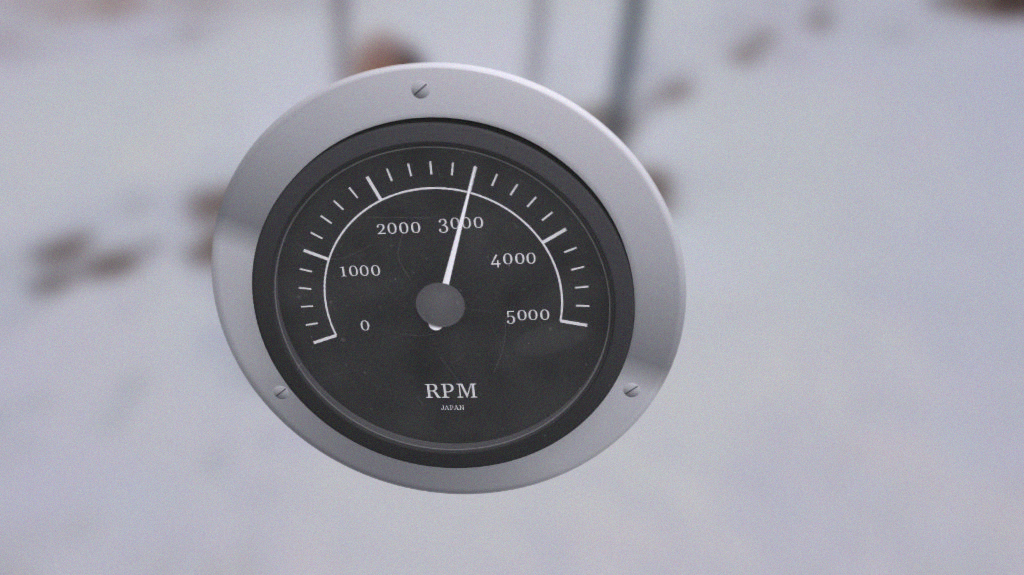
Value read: 3000,rpm
